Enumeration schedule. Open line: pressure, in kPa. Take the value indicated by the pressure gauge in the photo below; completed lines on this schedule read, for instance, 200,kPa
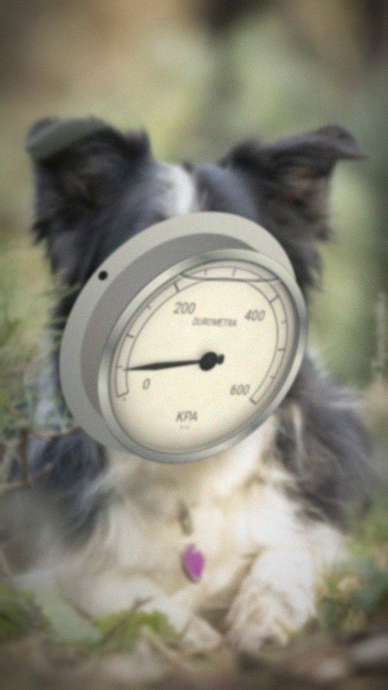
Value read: 50,kPa
